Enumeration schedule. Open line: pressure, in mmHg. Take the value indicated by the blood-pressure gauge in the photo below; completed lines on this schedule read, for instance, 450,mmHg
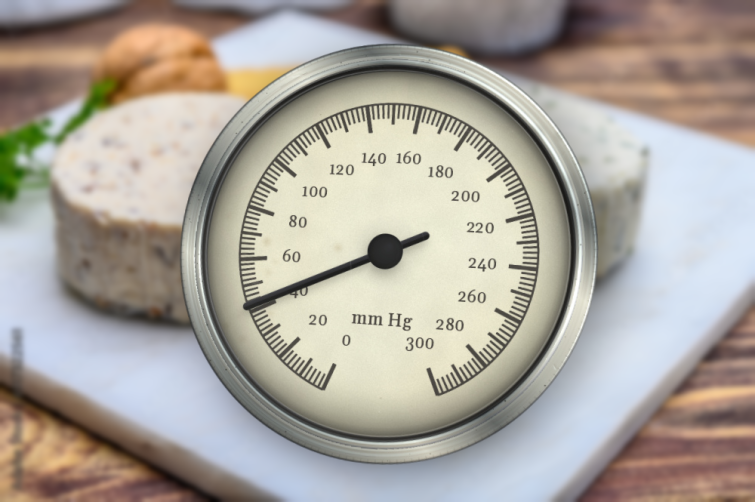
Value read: 42,mmHg
